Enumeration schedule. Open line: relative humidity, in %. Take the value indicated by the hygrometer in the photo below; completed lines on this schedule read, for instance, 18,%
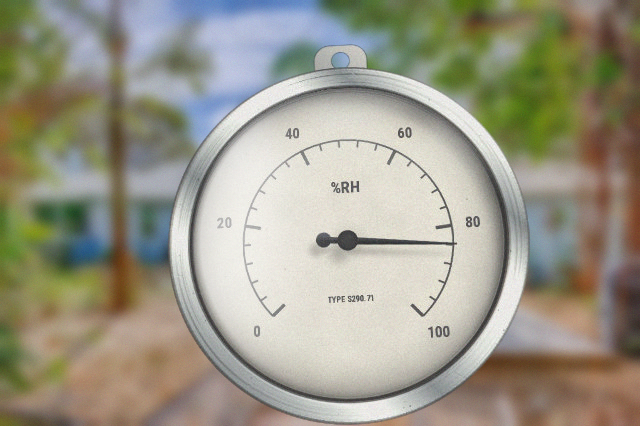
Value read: 84,%
